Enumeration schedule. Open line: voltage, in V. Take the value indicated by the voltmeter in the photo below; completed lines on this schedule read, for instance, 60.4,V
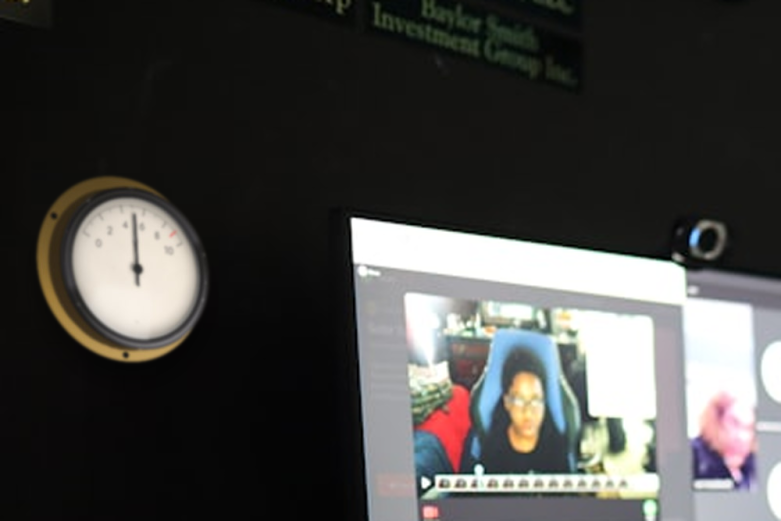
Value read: 5,V
